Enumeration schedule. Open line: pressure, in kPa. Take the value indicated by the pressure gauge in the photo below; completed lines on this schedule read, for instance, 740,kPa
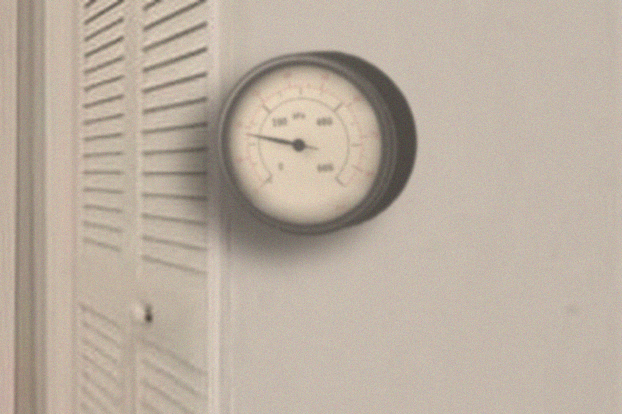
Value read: 125,kPa
